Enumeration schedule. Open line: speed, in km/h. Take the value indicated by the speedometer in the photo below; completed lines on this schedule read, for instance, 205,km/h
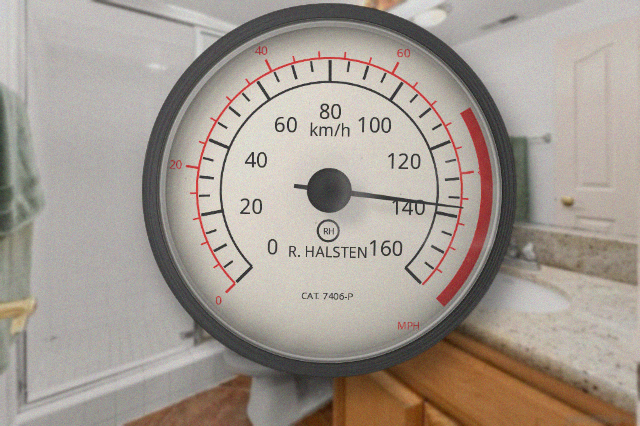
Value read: 137.5,km/h
